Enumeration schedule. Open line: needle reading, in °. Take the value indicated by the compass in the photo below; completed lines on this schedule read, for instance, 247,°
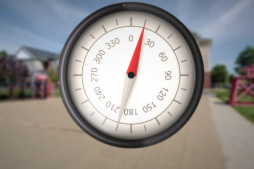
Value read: 15,°
